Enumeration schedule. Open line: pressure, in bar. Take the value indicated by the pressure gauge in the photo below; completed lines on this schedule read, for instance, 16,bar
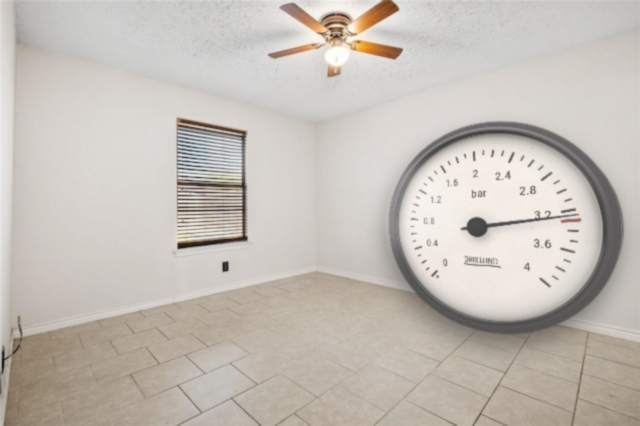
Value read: 3.25,bar
